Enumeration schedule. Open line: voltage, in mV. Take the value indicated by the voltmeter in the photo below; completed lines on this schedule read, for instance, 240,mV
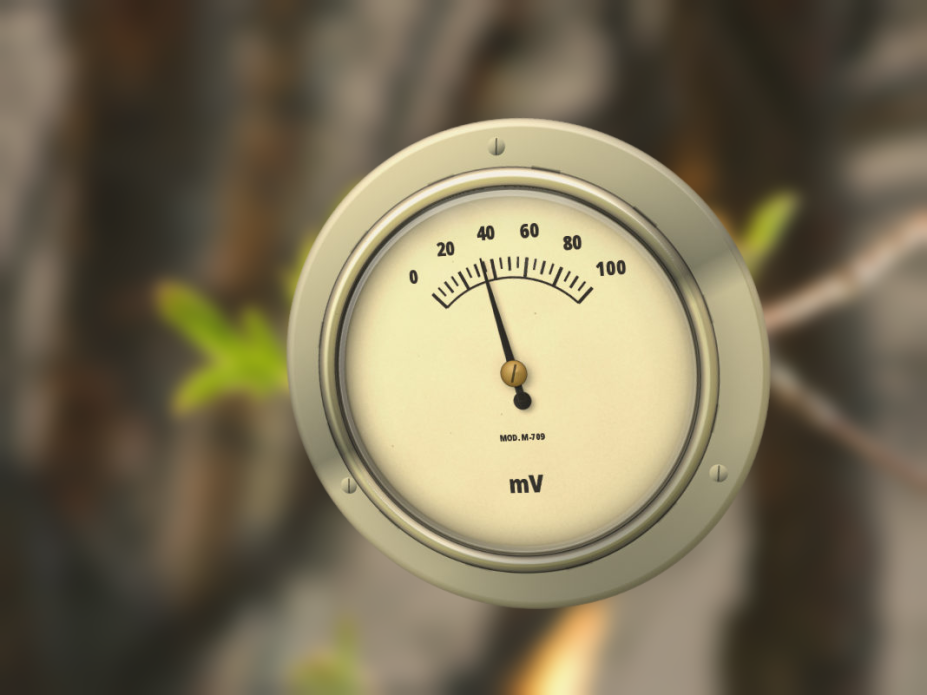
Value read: 35,mV
